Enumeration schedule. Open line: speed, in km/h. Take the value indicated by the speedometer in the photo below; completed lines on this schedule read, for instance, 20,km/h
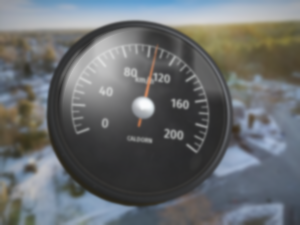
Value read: 105,km/h
